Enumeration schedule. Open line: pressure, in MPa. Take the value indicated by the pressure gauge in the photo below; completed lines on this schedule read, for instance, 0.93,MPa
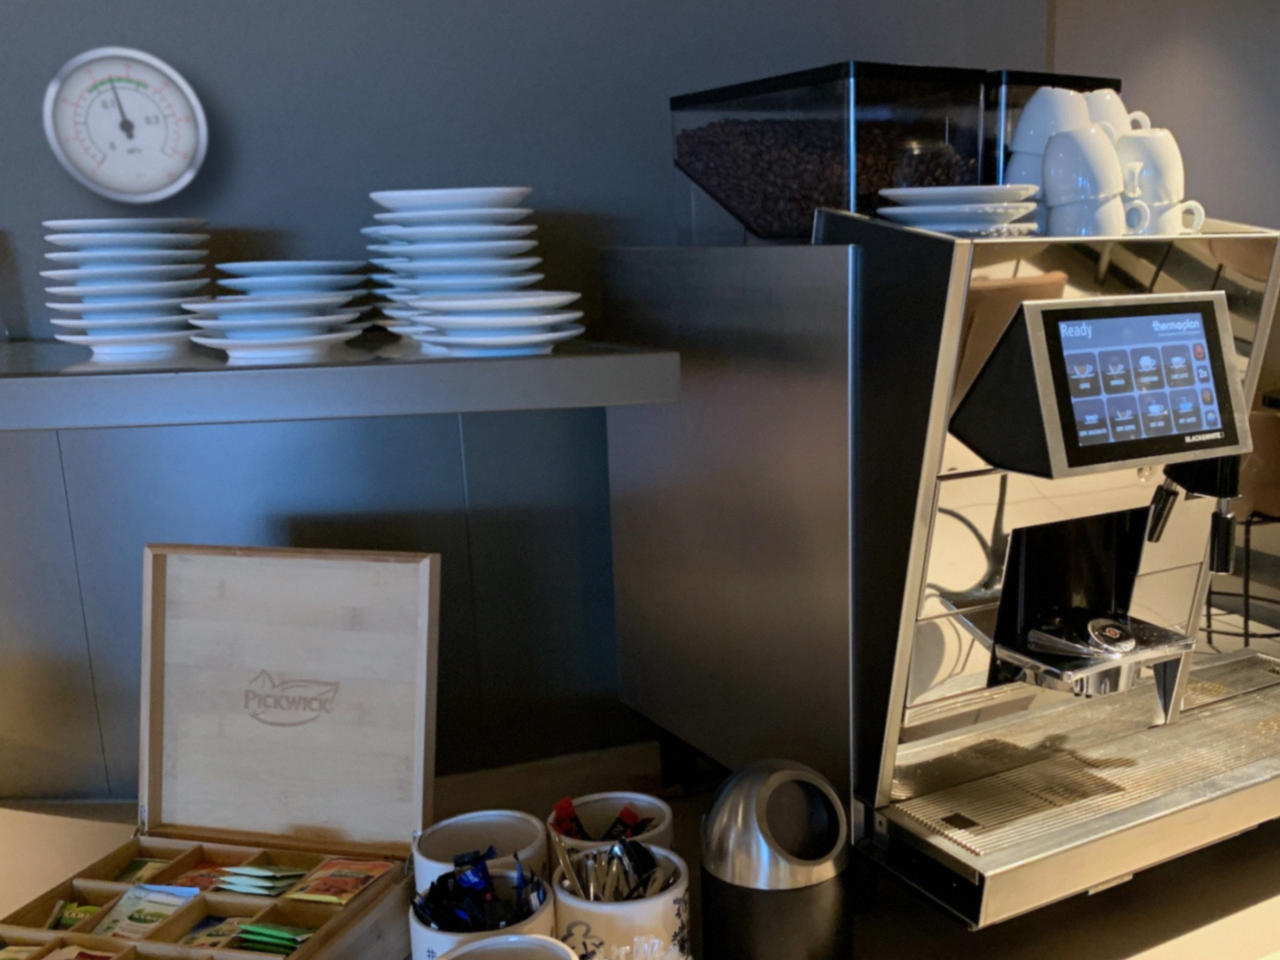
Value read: 0.12,MPa
